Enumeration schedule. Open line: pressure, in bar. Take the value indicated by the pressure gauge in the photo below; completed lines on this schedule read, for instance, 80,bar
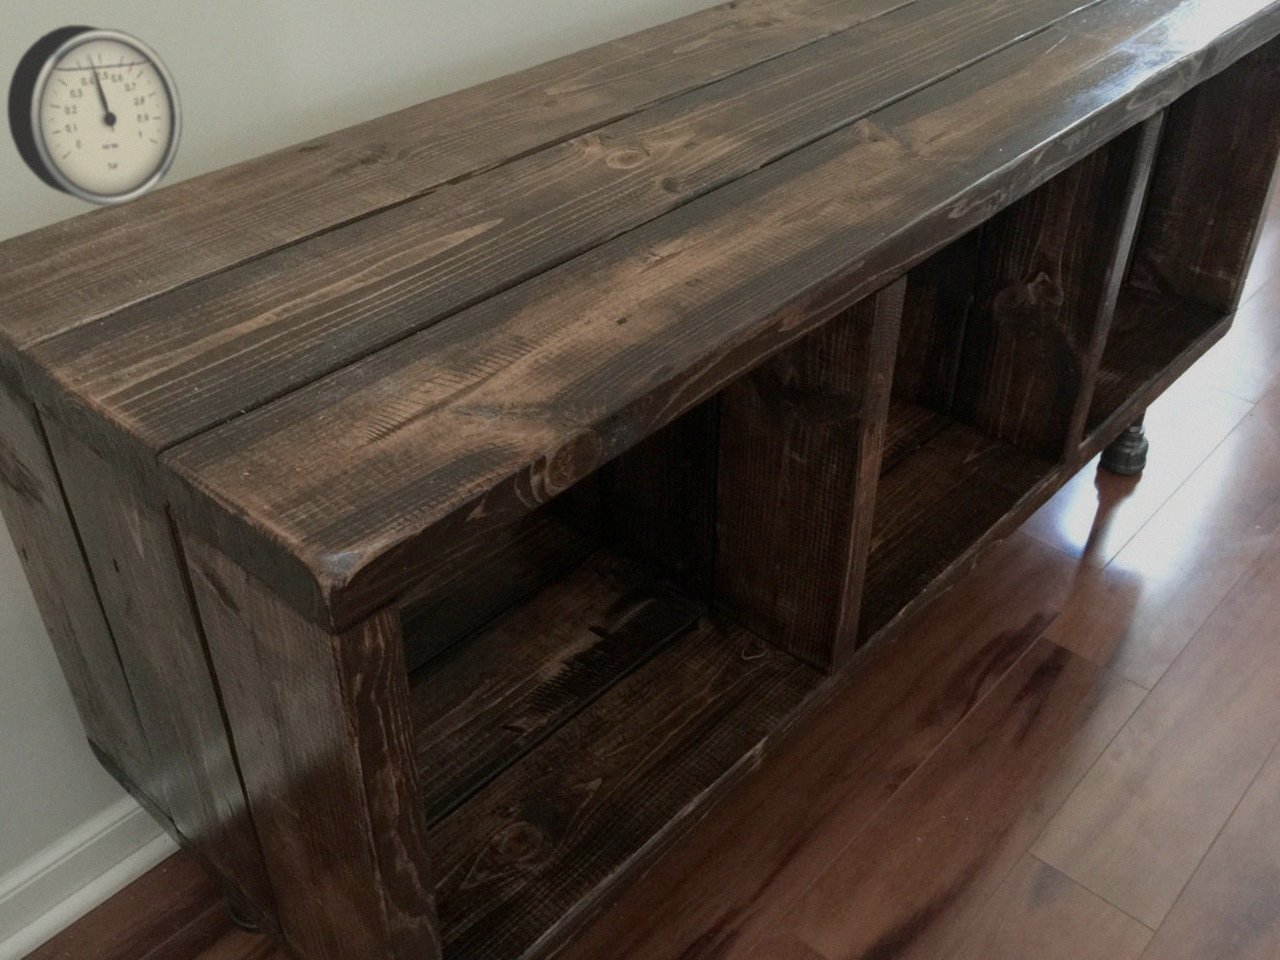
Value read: 0.45,bar
